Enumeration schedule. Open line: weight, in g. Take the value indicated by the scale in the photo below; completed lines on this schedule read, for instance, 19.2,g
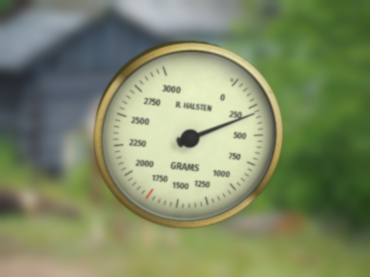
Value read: 300,g
